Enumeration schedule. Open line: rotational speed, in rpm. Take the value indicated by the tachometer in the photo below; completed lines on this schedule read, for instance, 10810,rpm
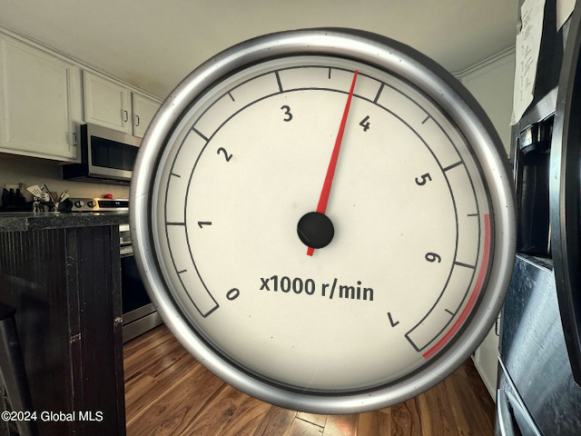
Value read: 3750,rpm
